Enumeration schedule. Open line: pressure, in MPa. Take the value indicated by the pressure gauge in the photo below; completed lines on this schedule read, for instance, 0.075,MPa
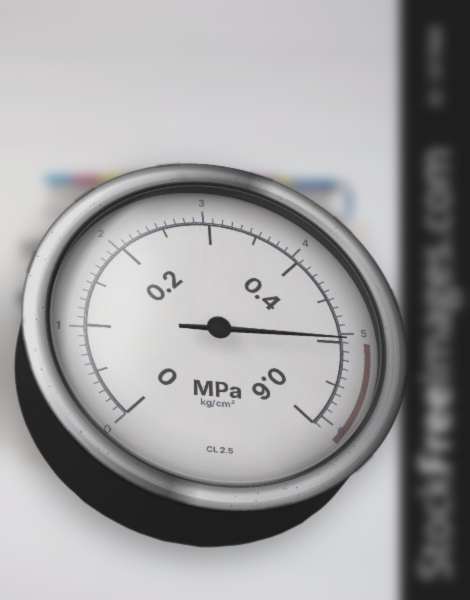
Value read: 0.5,MPa
